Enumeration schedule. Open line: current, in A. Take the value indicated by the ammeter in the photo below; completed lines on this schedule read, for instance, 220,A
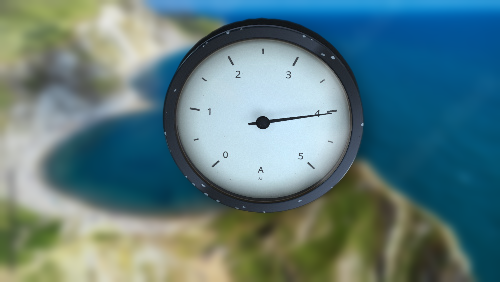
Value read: 4,A
